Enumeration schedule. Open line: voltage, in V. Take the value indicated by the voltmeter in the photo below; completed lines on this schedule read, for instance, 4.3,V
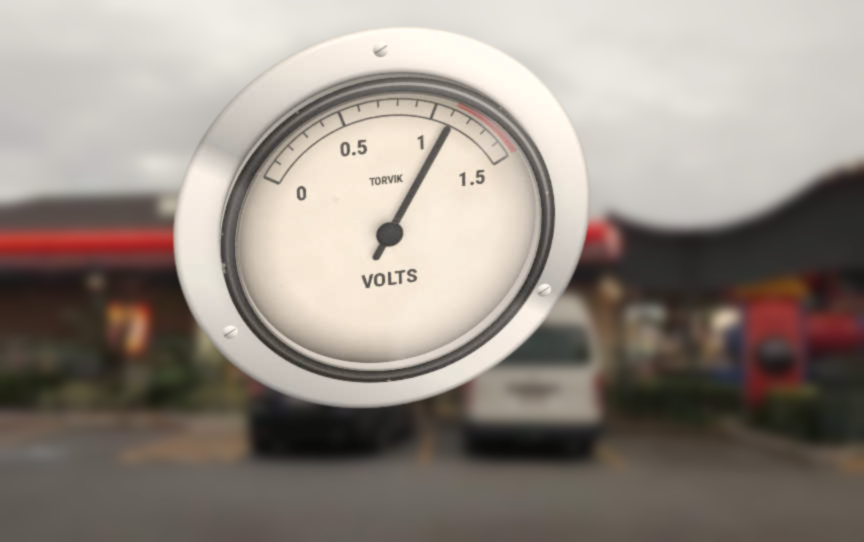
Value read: 1.1,V
